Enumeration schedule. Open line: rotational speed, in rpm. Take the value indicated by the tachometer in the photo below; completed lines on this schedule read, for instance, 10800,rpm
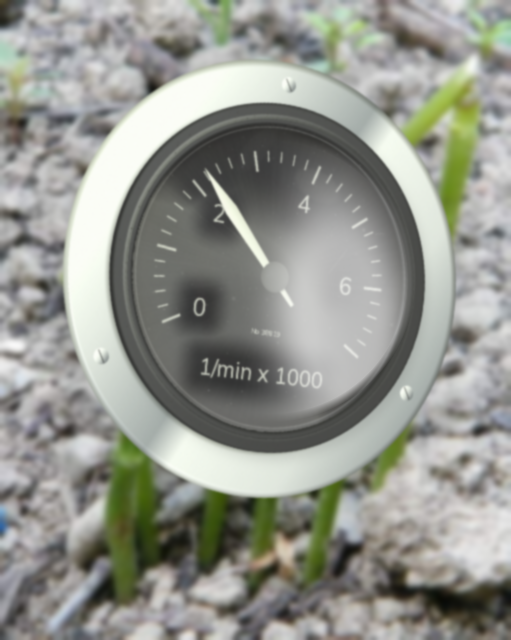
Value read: 2200,rpm
